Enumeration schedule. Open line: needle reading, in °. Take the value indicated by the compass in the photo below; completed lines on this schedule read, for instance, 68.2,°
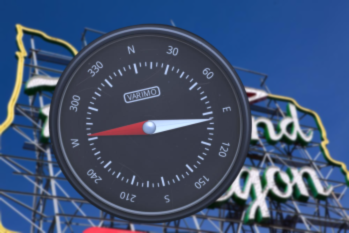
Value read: 275,°
